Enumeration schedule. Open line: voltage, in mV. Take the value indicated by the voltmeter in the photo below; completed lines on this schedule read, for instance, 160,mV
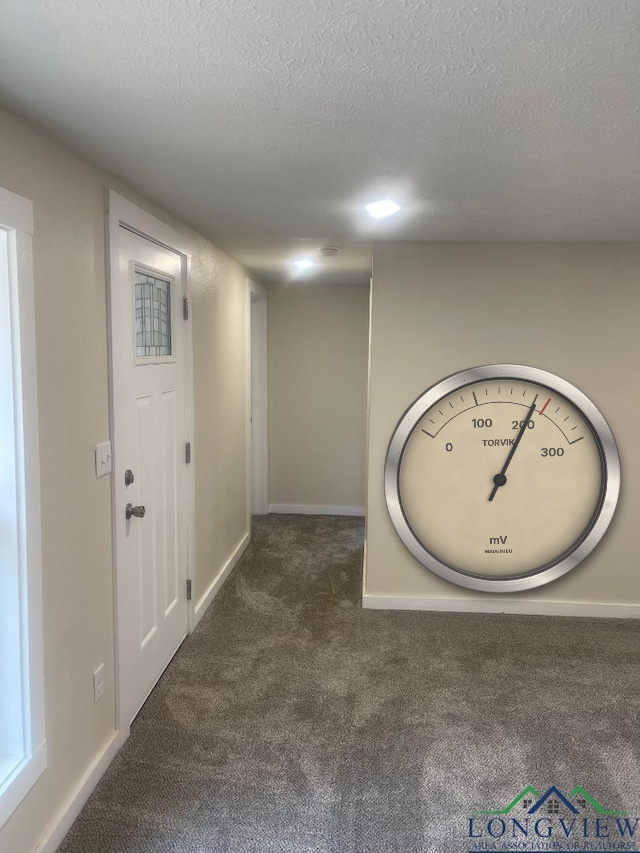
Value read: 200,mV
